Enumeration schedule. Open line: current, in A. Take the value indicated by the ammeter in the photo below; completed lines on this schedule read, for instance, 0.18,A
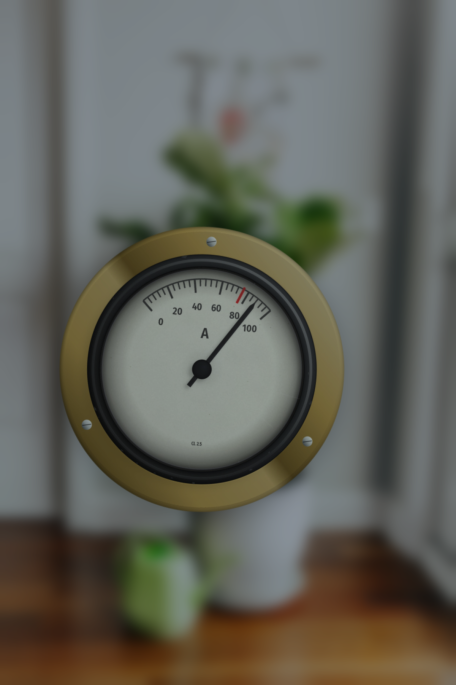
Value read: 88,A
